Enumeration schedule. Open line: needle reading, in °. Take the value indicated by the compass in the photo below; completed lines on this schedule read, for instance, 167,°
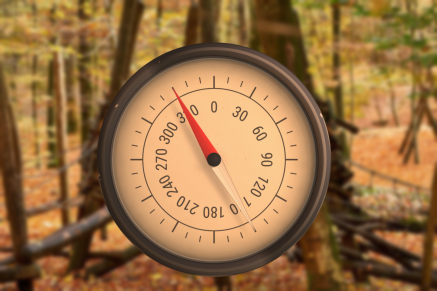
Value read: 330,°
